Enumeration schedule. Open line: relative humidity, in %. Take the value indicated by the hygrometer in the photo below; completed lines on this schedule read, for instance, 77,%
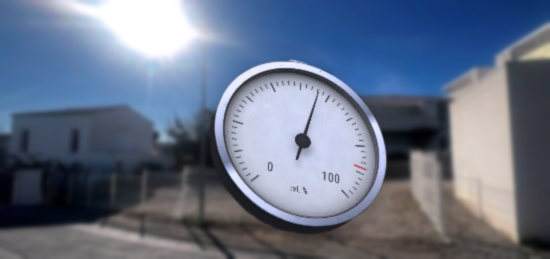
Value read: 56,%
